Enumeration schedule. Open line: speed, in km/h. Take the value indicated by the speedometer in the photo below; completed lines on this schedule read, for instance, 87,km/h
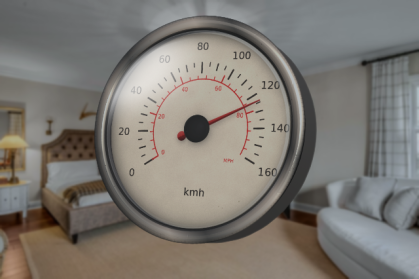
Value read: 125,km/h
